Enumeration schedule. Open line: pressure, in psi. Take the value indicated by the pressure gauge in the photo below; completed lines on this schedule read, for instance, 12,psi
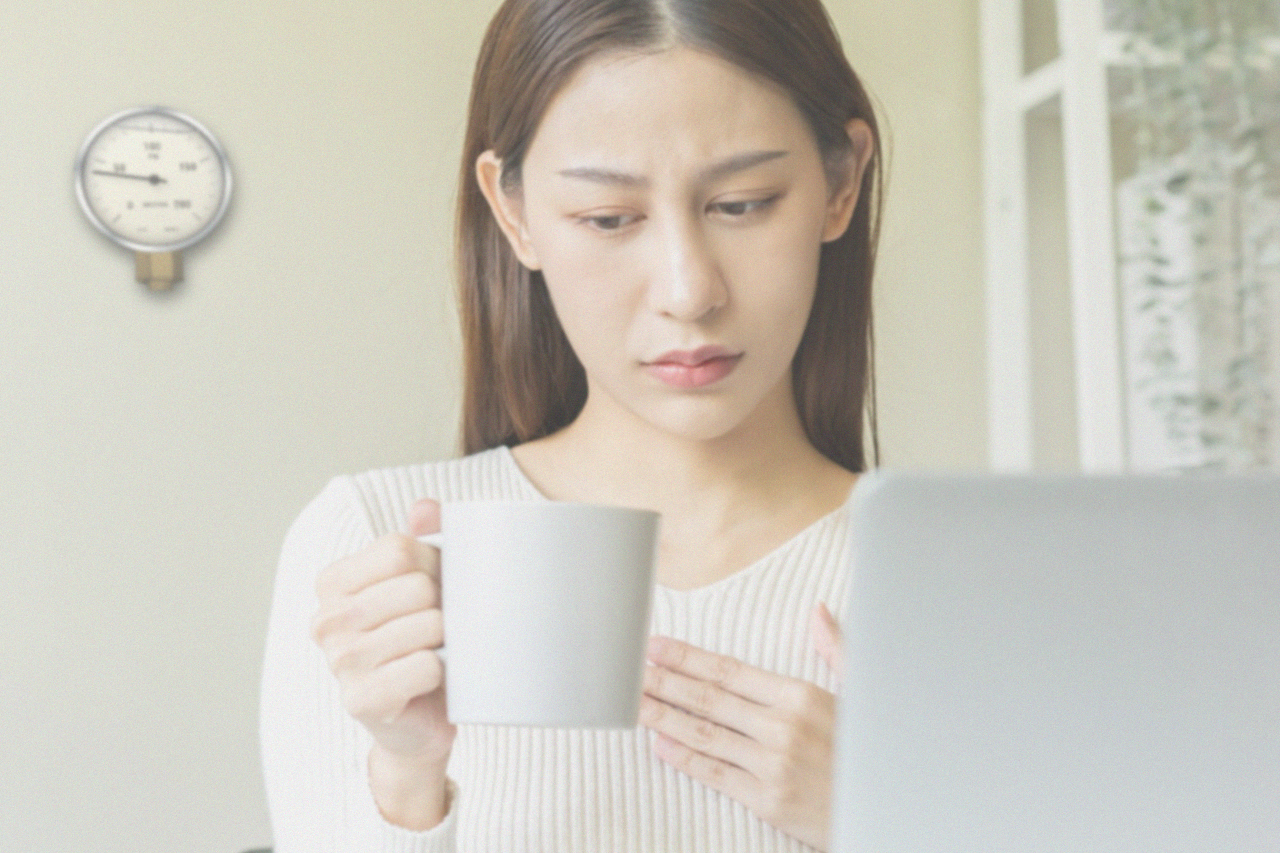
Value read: 40,psi
